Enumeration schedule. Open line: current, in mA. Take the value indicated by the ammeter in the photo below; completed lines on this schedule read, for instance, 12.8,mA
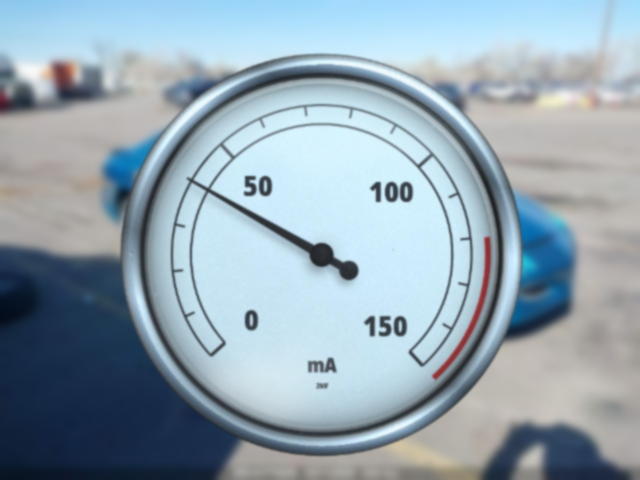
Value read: 40,mA
